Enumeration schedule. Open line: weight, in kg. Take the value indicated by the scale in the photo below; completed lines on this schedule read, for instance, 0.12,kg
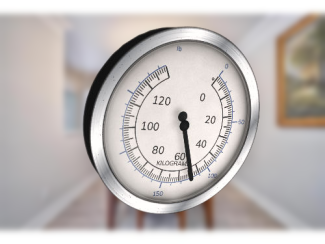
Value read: 55,kg
